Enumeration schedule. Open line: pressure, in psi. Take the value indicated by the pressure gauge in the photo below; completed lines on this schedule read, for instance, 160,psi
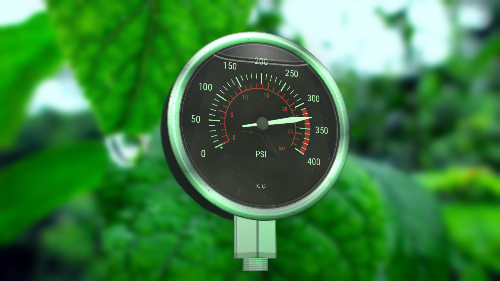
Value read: 330,psi
